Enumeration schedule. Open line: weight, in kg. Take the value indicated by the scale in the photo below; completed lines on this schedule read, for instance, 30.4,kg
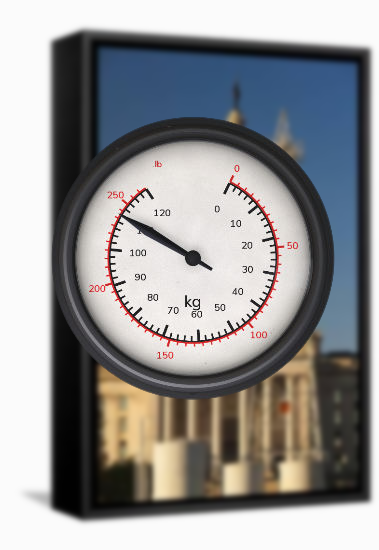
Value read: 110,kg
